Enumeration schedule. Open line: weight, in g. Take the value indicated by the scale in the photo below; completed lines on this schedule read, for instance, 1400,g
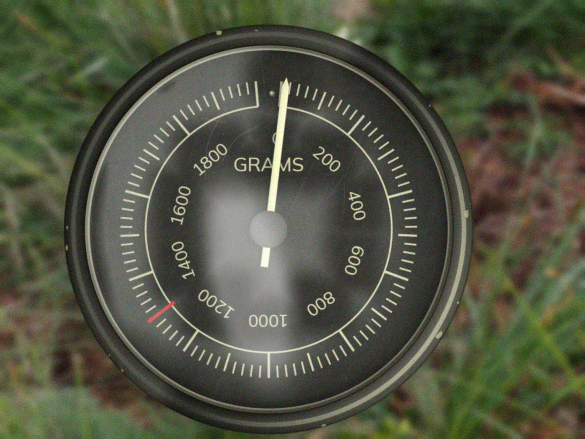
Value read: 10,g
